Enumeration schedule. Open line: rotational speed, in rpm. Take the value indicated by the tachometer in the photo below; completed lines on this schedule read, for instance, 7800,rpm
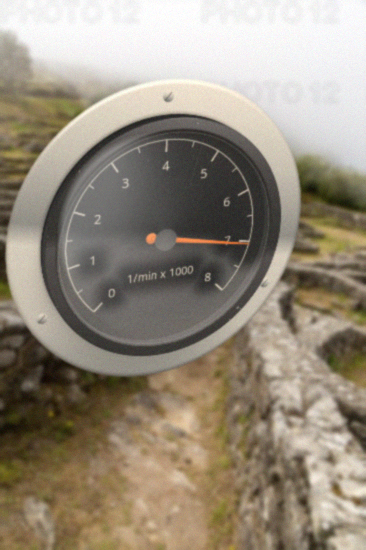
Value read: 7000,rpm
